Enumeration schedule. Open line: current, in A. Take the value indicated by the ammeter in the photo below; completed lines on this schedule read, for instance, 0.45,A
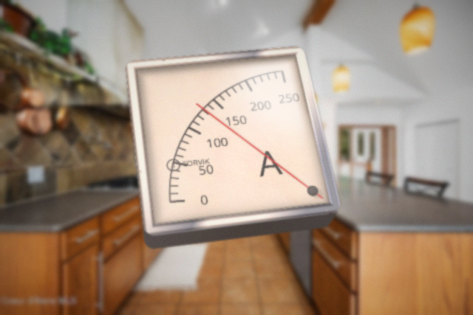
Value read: 130,A
